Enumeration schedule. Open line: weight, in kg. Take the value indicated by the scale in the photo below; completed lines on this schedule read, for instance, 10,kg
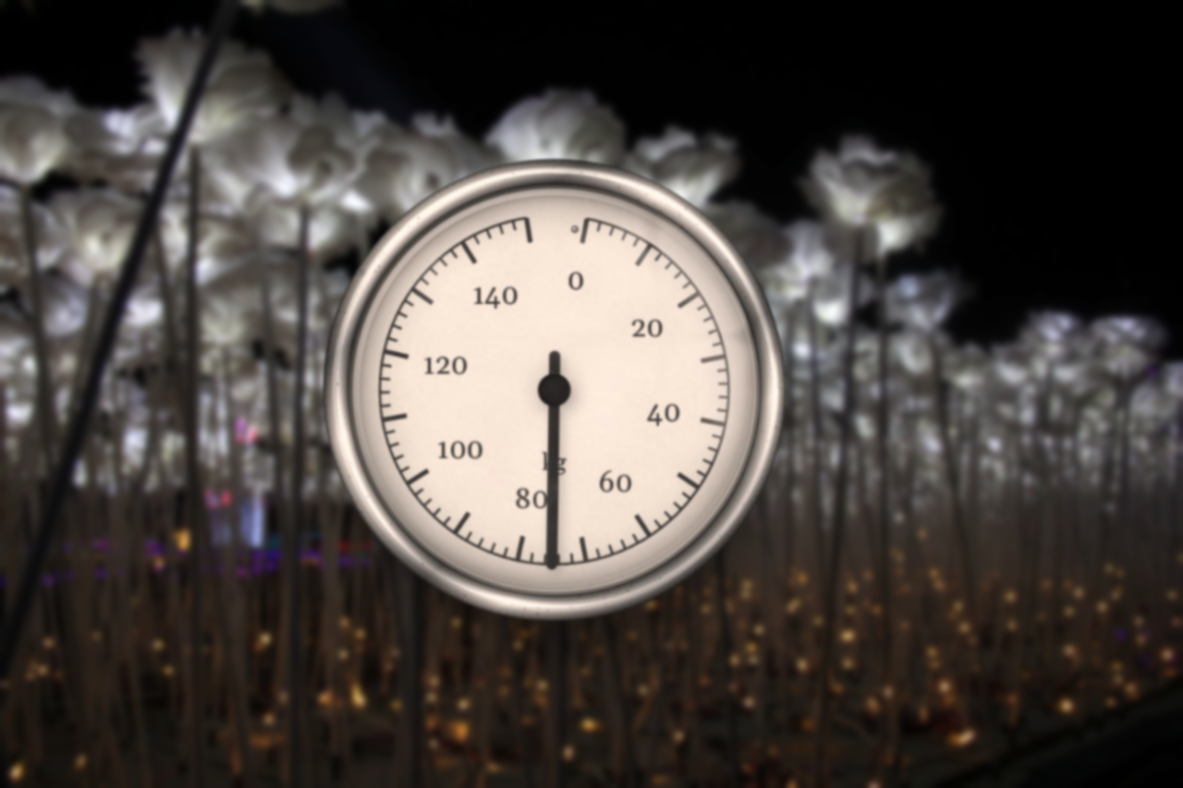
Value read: 75,kg
